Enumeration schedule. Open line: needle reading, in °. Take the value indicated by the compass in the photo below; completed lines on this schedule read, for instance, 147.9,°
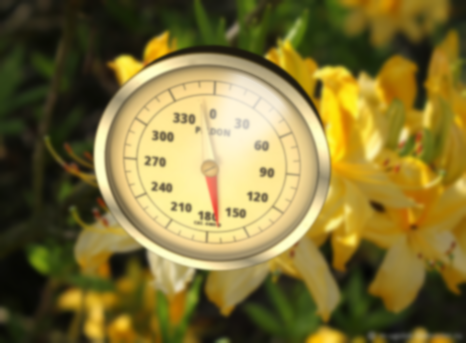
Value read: 170,°
